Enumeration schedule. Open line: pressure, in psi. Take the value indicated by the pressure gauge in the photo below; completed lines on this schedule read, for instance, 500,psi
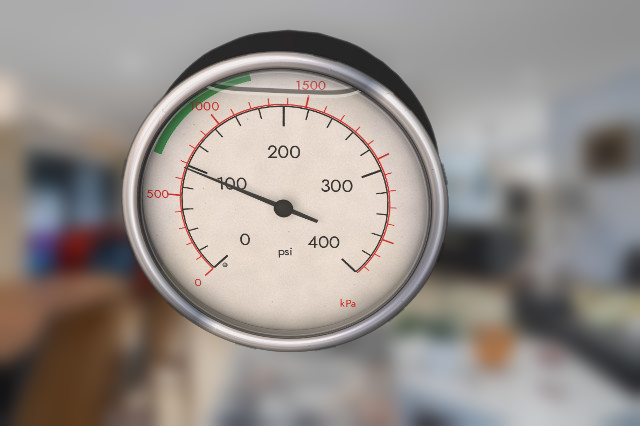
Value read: 100,psi
